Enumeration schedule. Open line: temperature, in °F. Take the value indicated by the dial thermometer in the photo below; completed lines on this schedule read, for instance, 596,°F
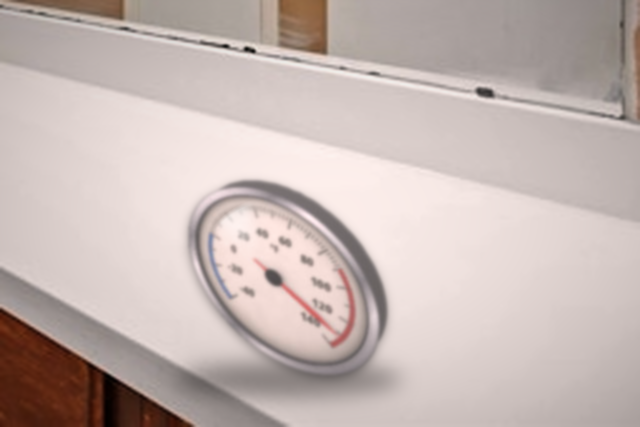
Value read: 130,°F
